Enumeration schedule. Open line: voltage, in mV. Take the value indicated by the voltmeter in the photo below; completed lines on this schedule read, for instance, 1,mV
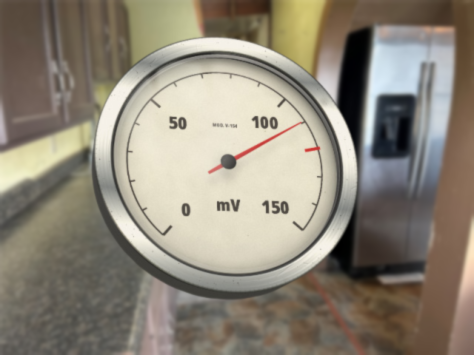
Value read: 110,mV
